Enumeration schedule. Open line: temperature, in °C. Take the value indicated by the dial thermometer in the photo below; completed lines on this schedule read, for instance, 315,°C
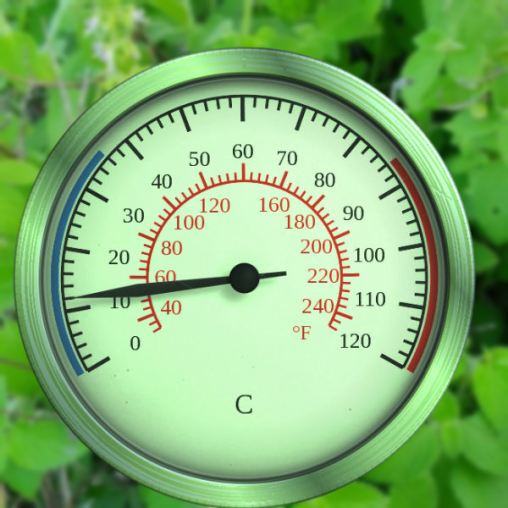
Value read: 12,°C
